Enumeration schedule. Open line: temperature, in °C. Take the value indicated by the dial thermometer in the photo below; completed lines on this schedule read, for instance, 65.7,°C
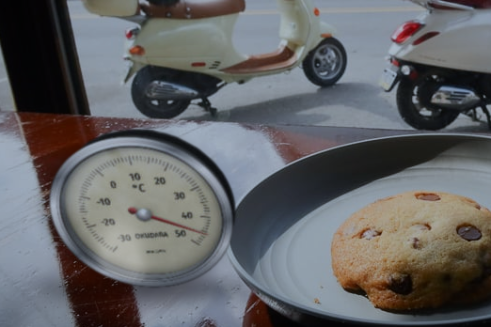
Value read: 45,°C
